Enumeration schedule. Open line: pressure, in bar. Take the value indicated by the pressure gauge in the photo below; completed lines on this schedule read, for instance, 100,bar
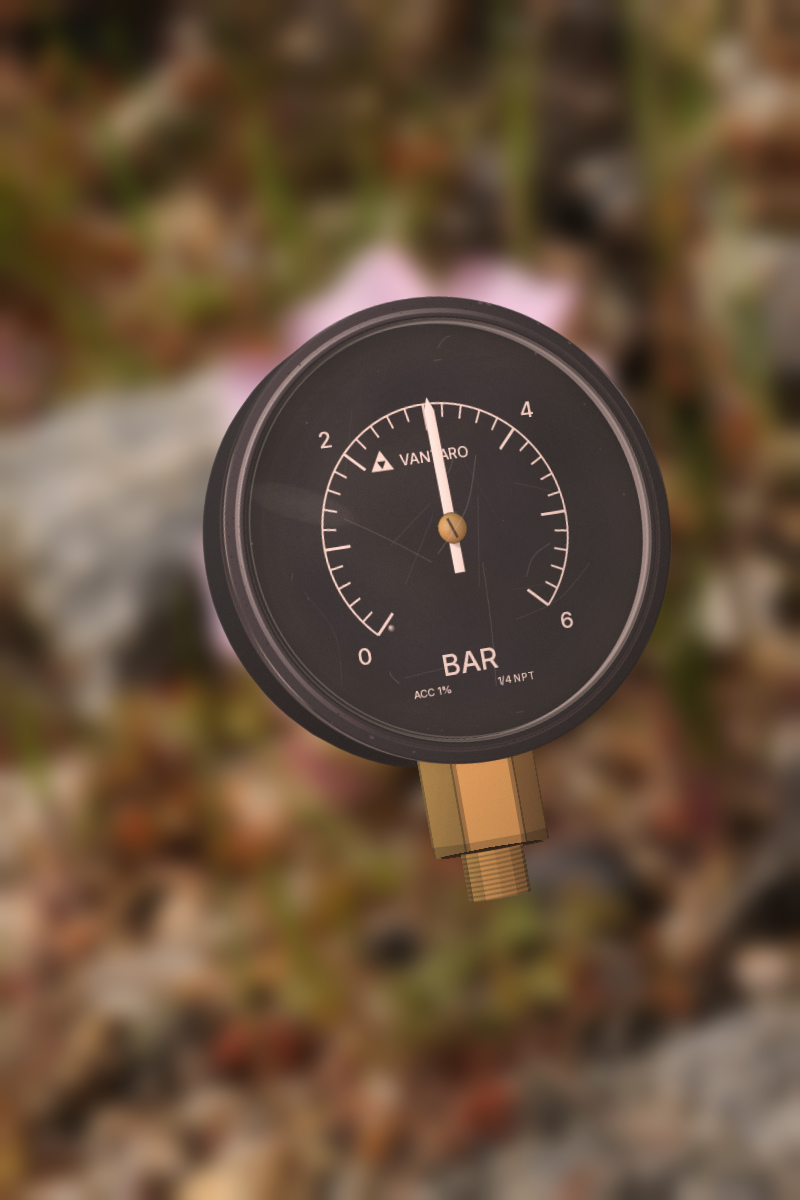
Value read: 3,bar
